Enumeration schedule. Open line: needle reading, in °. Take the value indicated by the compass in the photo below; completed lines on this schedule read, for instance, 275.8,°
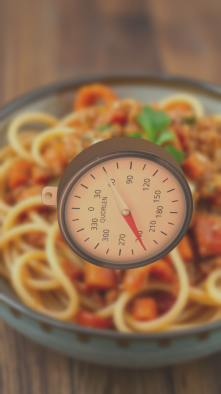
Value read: 240,°
